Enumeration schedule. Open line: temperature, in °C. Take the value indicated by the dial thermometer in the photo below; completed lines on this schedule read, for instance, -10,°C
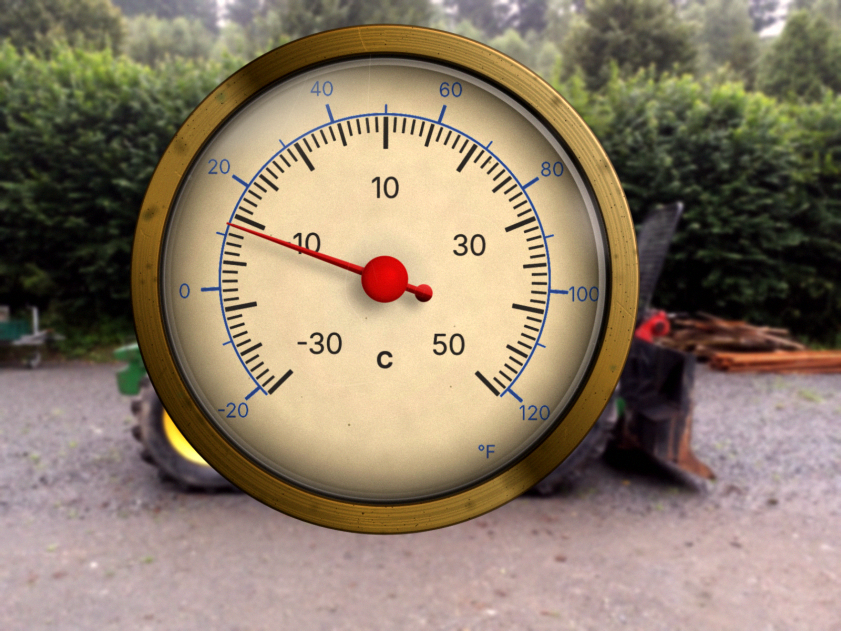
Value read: -11,°C
